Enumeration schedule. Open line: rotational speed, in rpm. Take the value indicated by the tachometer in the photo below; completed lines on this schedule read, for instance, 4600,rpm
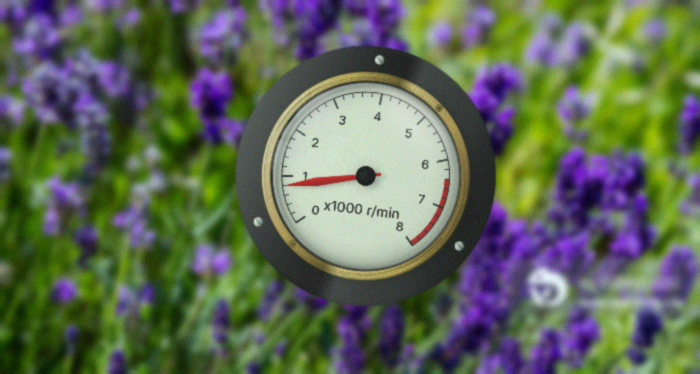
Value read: 800,rpm
